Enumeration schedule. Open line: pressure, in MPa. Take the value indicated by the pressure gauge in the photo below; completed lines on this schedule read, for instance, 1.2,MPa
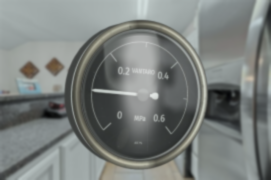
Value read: 0.1,MPa
